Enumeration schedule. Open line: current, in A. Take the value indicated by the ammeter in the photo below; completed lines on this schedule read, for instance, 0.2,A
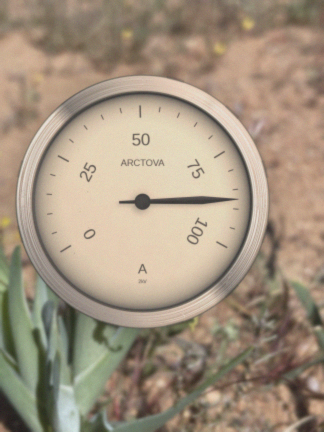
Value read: 87.5,A
